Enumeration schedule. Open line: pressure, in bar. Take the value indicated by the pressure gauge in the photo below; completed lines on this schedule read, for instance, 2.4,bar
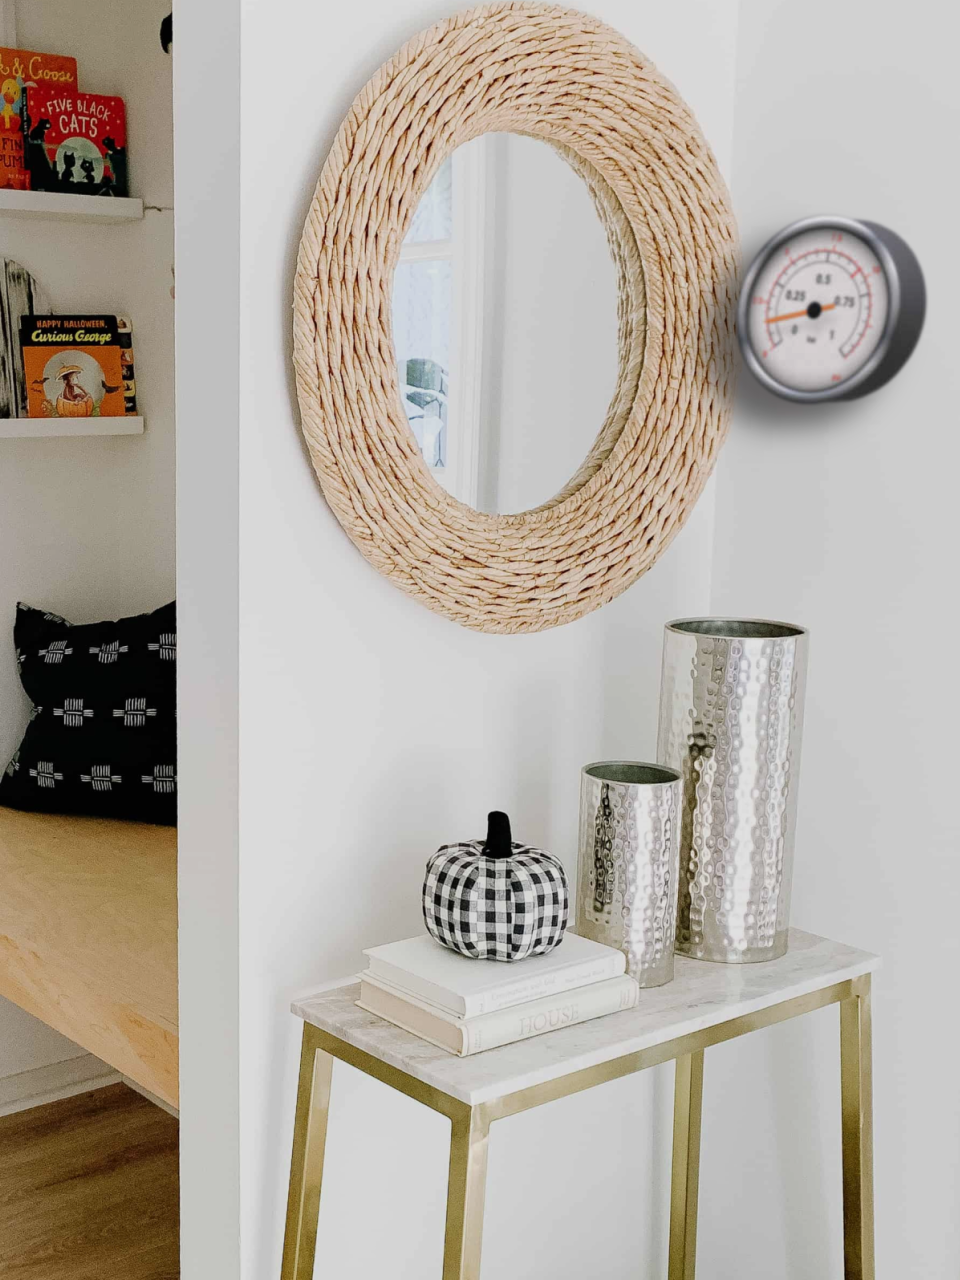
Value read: 0.1,bar
